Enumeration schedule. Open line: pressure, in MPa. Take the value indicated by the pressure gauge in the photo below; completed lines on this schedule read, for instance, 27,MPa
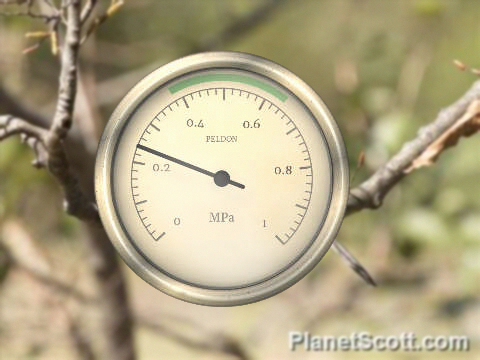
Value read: 0.24,MPa
